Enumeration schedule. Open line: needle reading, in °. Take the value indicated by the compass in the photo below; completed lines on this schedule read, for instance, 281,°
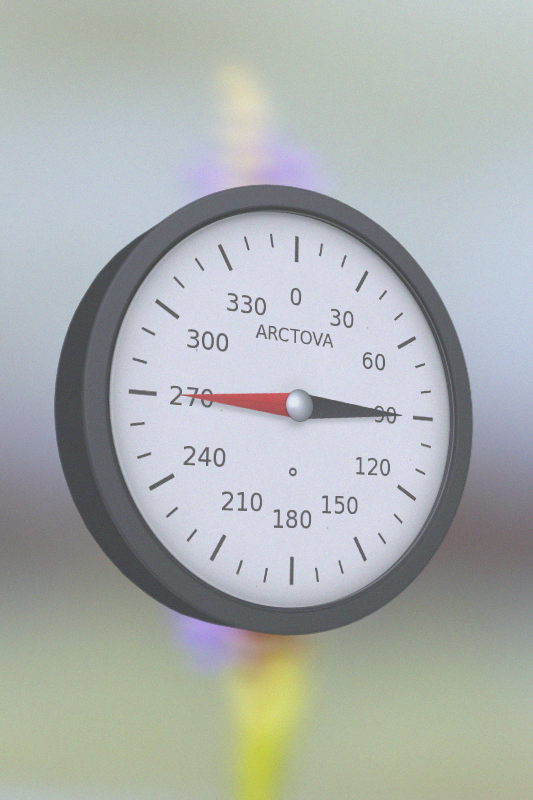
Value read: 270,°
